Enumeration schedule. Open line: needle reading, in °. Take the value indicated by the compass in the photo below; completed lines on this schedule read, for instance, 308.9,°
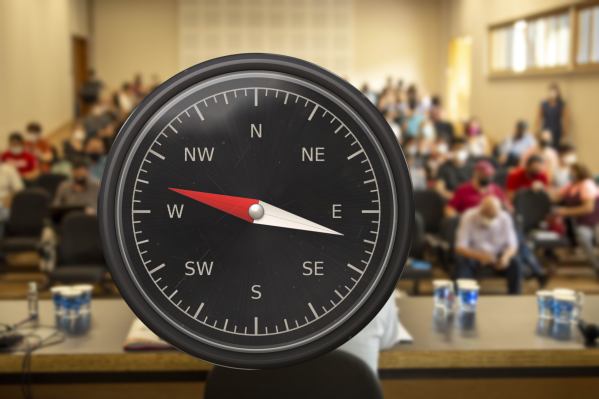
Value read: 285,°
